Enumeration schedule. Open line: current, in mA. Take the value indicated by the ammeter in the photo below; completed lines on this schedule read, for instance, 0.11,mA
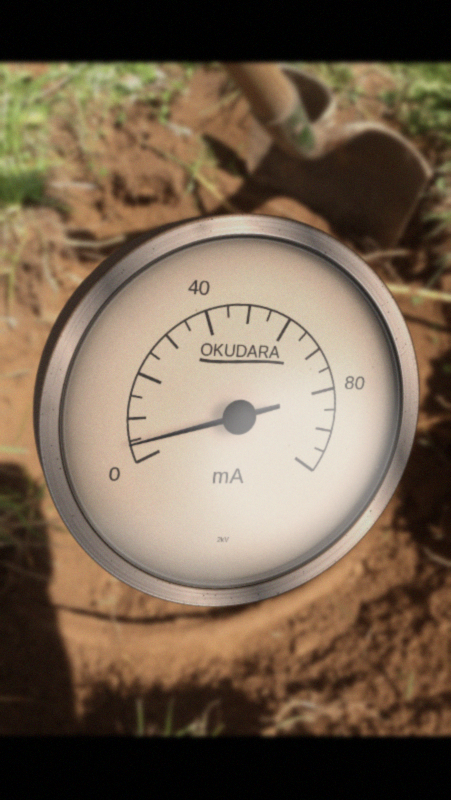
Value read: 5,mA
